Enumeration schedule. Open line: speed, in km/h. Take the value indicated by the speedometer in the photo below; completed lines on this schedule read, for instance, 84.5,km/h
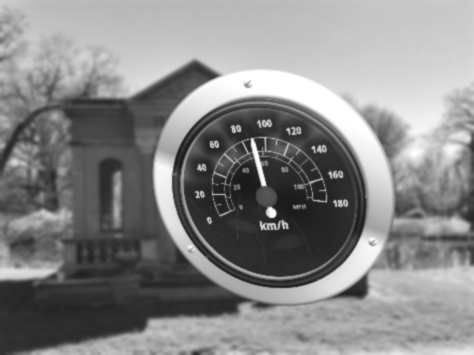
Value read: 90,km/h
